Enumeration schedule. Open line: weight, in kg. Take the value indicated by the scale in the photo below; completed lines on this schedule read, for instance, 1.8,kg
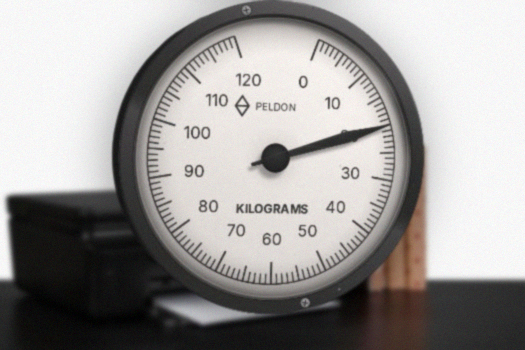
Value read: 20,kg
